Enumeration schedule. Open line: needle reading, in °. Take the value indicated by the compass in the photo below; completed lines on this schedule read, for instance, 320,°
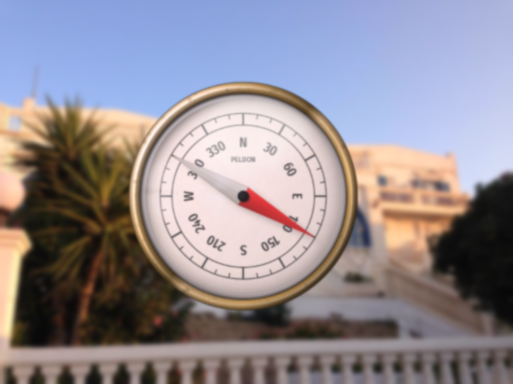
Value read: 120,°
